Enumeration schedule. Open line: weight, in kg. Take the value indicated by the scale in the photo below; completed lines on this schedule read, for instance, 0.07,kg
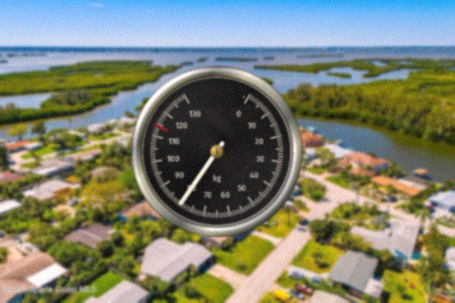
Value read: 80,kg
